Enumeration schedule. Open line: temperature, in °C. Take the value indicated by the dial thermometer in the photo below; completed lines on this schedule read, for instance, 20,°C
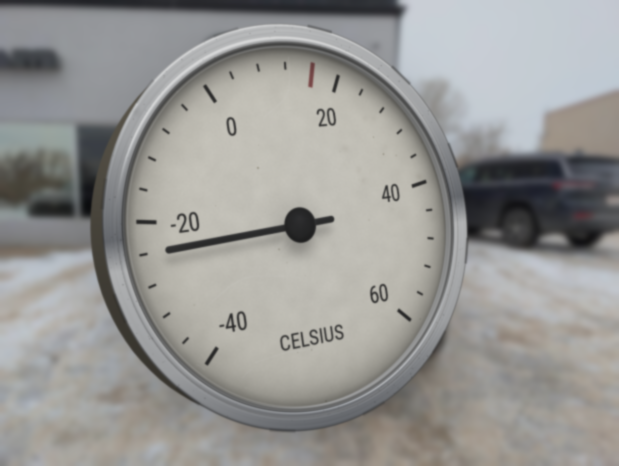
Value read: -24,°C
